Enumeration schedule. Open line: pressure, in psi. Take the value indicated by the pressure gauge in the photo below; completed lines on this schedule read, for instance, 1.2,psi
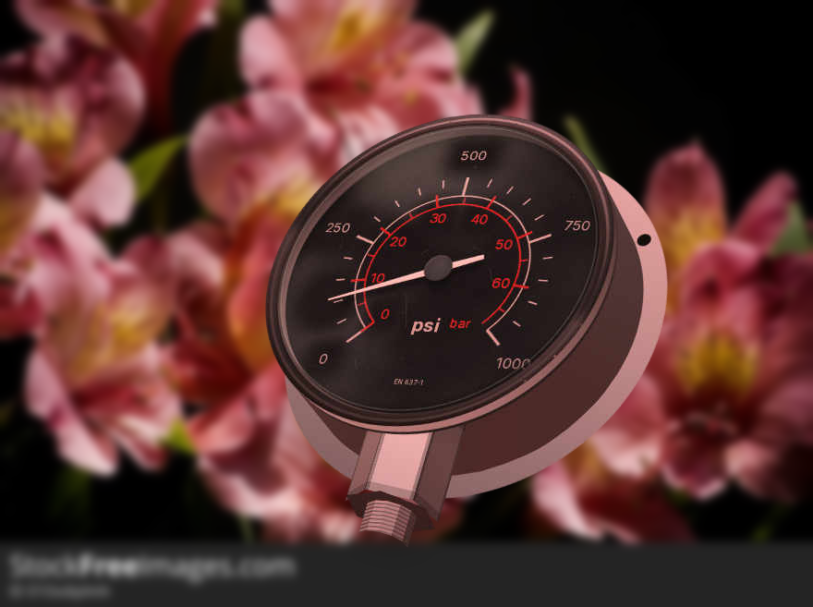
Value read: 100,psi
